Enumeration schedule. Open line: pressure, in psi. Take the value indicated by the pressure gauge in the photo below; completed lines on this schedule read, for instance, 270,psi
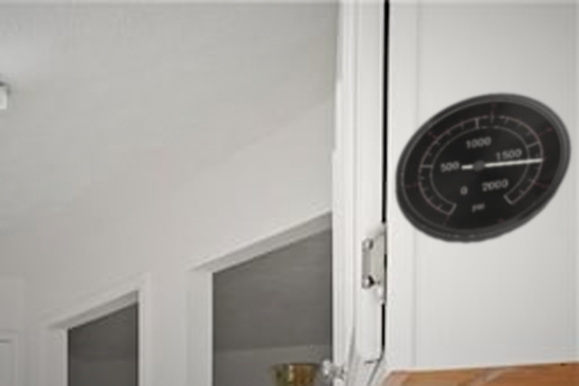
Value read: 1650,psi
